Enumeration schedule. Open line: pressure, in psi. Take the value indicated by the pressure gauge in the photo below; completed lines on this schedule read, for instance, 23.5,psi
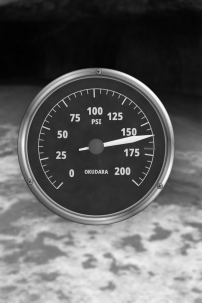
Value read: 160,psi
